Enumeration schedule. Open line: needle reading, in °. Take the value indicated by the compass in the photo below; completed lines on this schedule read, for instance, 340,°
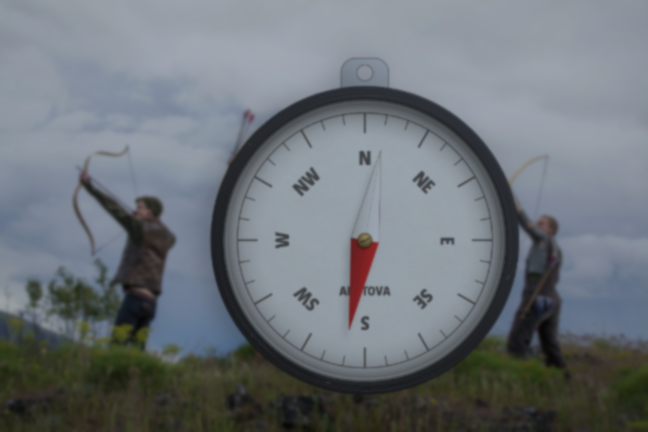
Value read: 190,°
